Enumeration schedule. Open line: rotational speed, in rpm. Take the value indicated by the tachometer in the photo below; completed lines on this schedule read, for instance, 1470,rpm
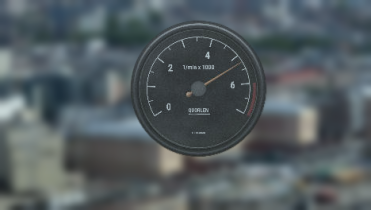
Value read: 5250,rpm
